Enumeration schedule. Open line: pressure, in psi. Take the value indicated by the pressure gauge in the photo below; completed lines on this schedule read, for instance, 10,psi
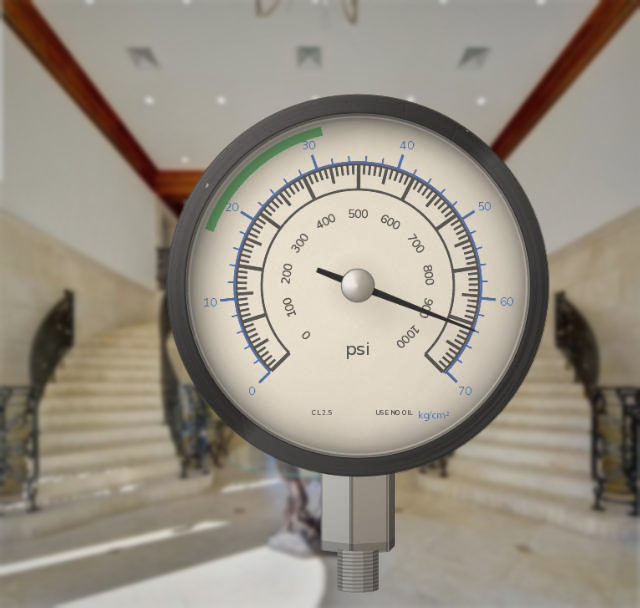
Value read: 910,psi
